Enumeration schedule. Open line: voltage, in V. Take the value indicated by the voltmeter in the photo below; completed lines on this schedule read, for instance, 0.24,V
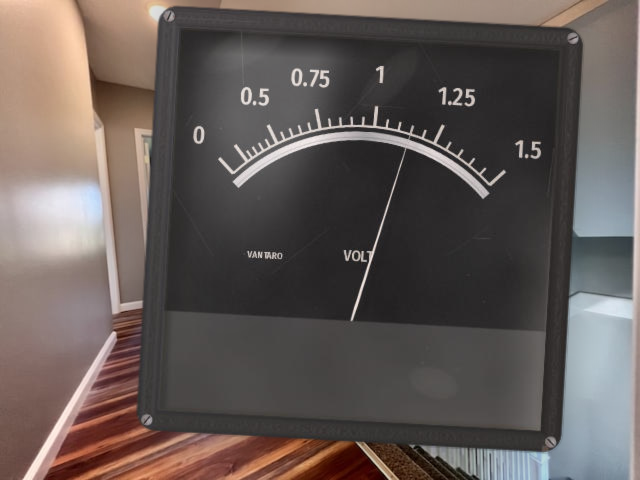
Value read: 1.15,V
